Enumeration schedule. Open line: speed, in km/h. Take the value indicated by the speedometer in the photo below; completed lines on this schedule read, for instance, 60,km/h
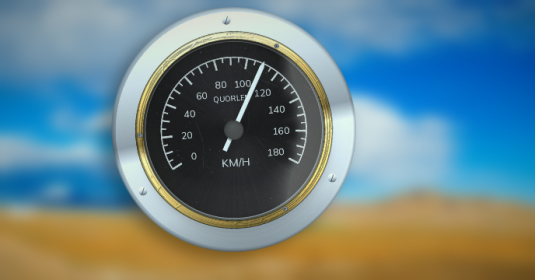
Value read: 110,km/h
